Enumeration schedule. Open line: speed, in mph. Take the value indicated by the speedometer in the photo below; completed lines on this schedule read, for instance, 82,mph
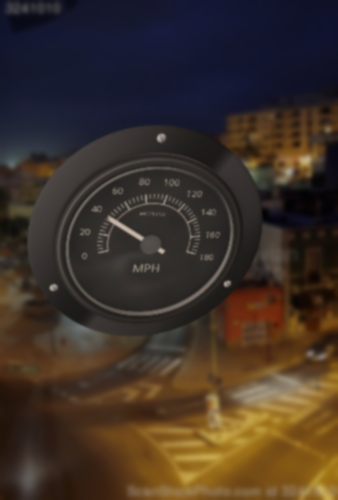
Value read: 40,mph
